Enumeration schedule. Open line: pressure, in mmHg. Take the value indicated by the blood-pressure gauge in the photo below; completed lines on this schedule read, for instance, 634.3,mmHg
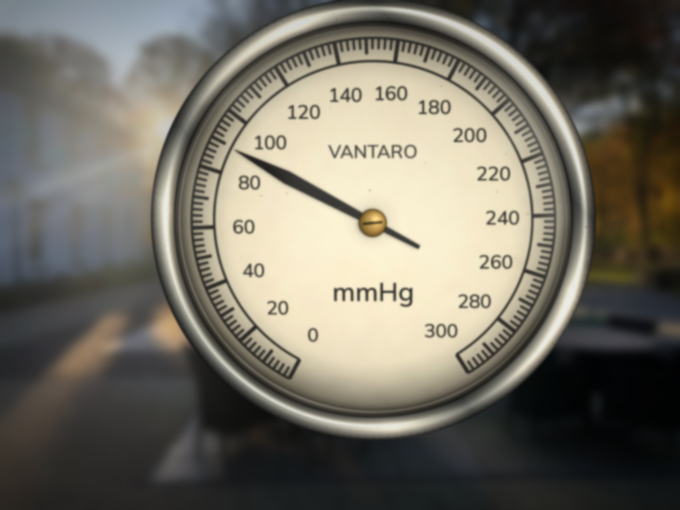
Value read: 90,mmHg
